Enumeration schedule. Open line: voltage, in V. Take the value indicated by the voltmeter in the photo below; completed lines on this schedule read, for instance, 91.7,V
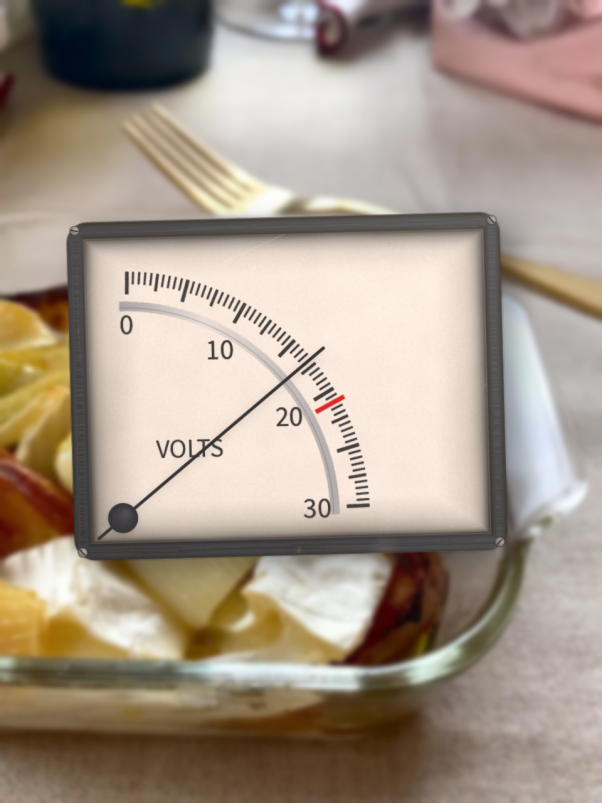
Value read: 17,V
